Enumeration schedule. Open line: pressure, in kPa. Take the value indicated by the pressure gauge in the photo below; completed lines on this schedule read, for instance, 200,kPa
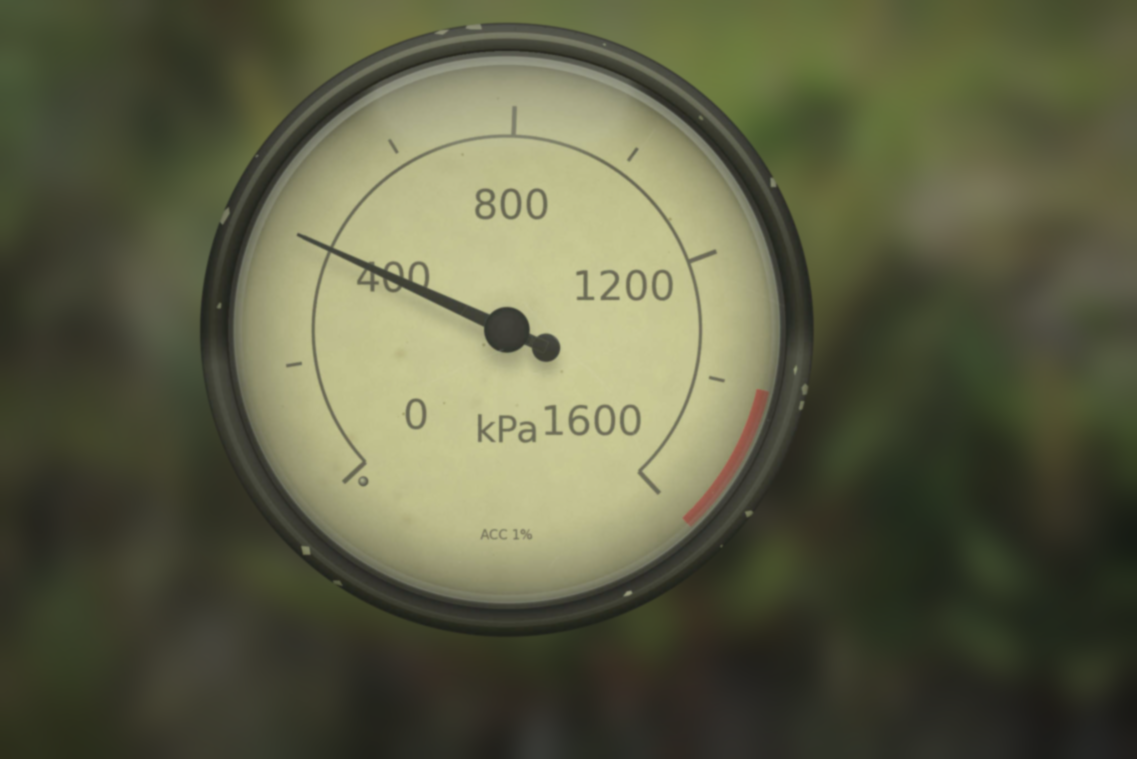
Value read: 400,kPa
